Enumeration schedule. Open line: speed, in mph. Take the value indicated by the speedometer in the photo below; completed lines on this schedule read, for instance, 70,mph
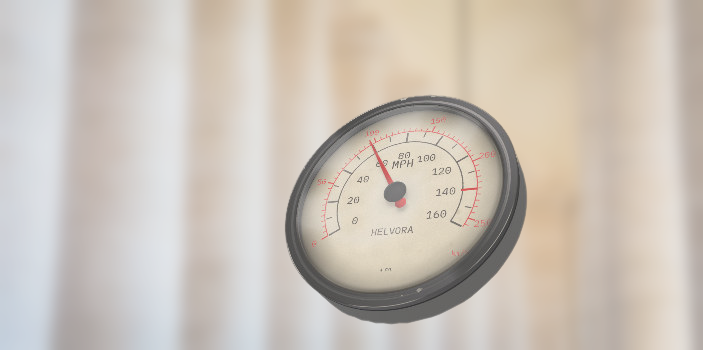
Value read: 60,mph
